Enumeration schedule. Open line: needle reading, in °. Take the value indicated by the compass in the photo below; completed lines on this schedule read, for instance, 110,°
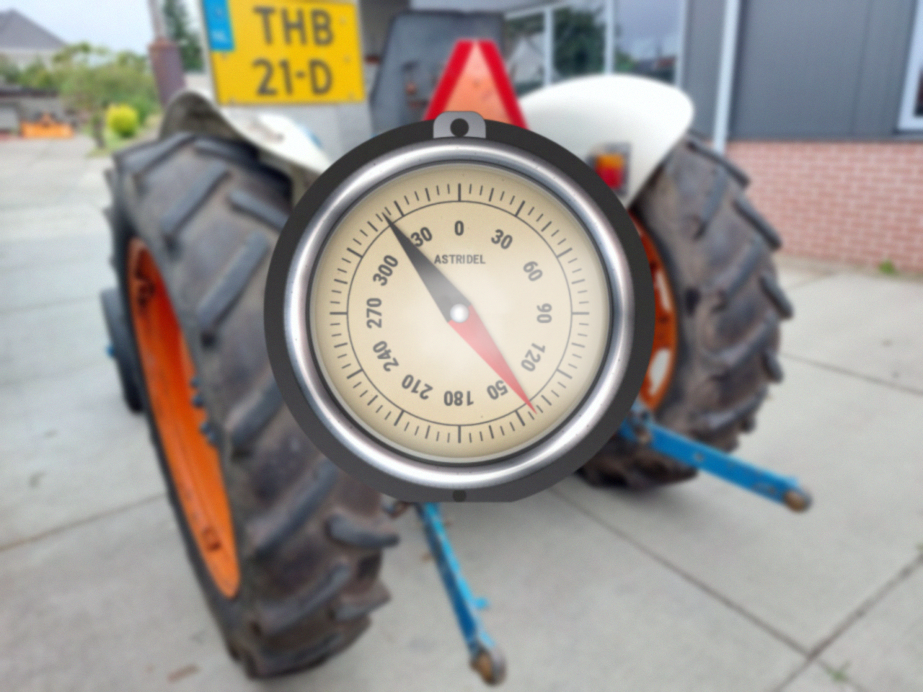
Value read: 142.5,°
